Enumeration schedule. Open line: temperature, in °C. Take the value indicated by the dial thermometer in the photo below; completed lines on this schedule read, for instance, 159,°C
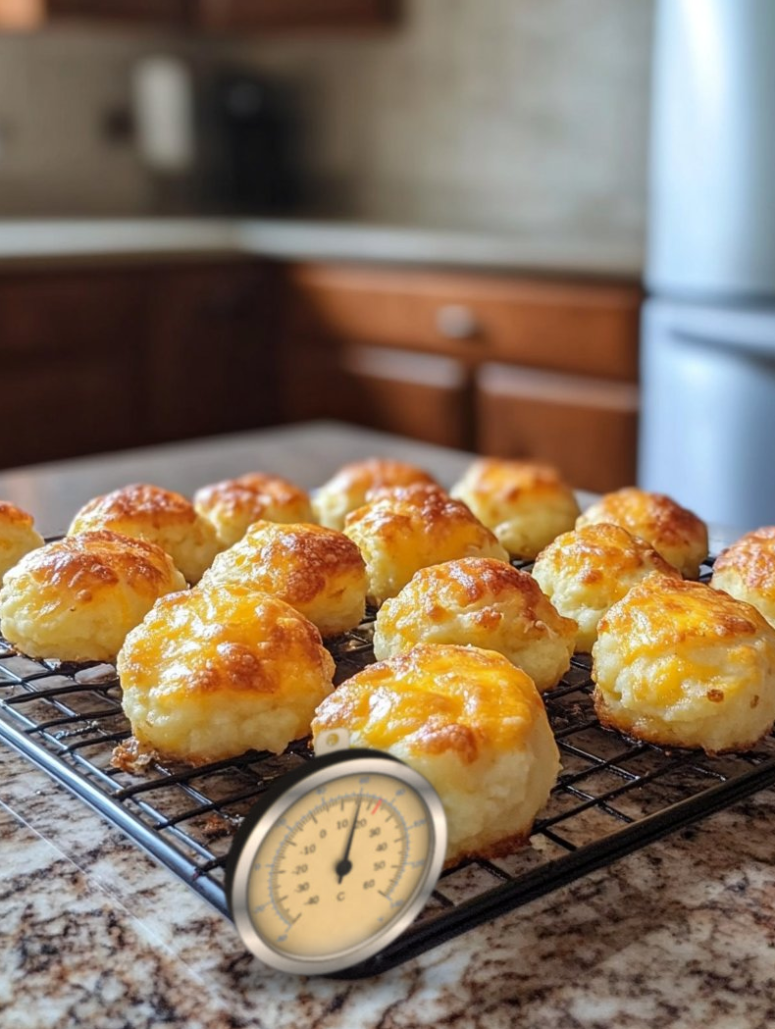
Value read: 15,°C
